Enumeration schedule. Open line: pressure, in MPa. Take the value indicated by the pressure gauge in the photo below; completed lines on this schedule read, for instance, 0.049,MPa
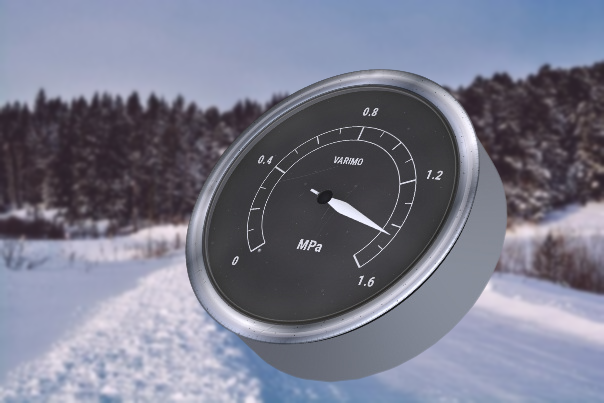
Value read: 1.45,MPa
